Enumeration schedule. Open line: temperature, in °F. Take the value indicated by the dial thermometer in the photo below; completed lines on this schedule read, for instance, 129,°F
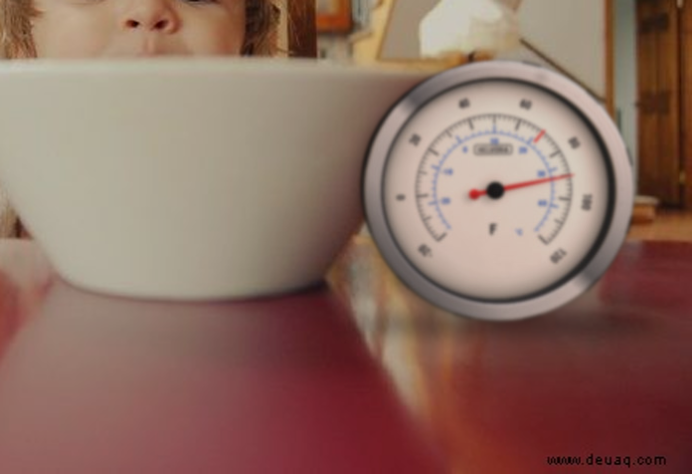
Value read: 90,°F
